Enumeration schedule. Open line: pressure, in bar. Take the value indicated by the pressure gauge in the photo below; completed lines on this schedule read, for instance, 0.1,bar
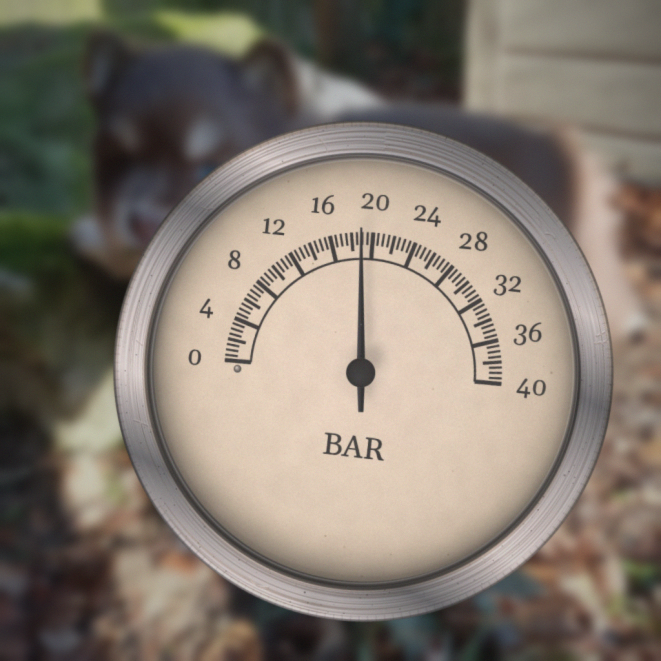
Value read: 19,bar
